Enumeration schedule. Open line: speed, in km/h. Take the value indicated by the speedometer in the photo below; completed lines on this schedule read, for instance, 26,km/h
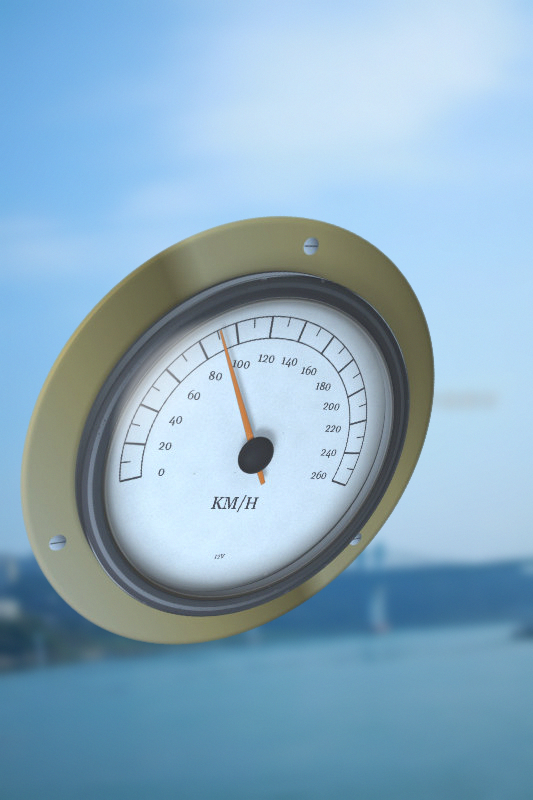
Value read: 90,km/h
